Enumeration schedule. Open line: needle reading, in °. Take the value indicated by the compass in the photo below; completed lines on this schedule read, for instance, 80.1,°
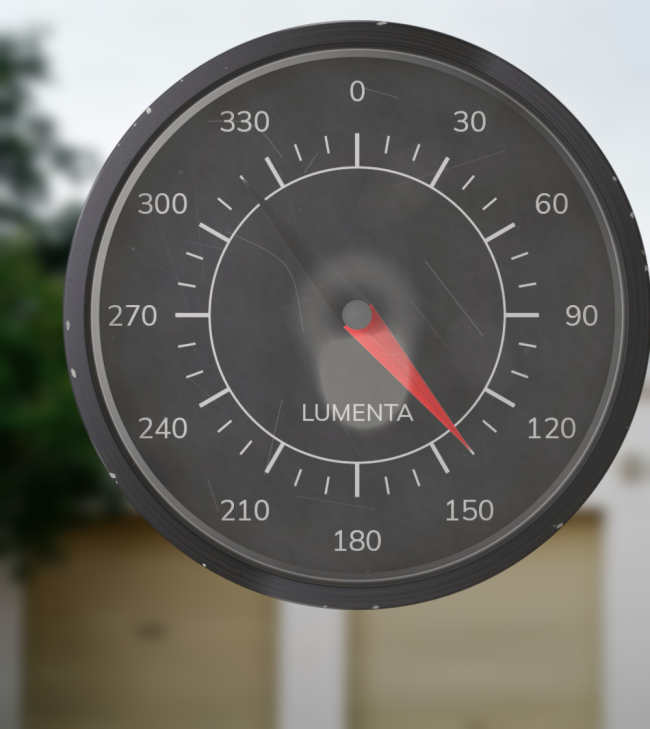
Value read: 140,°
